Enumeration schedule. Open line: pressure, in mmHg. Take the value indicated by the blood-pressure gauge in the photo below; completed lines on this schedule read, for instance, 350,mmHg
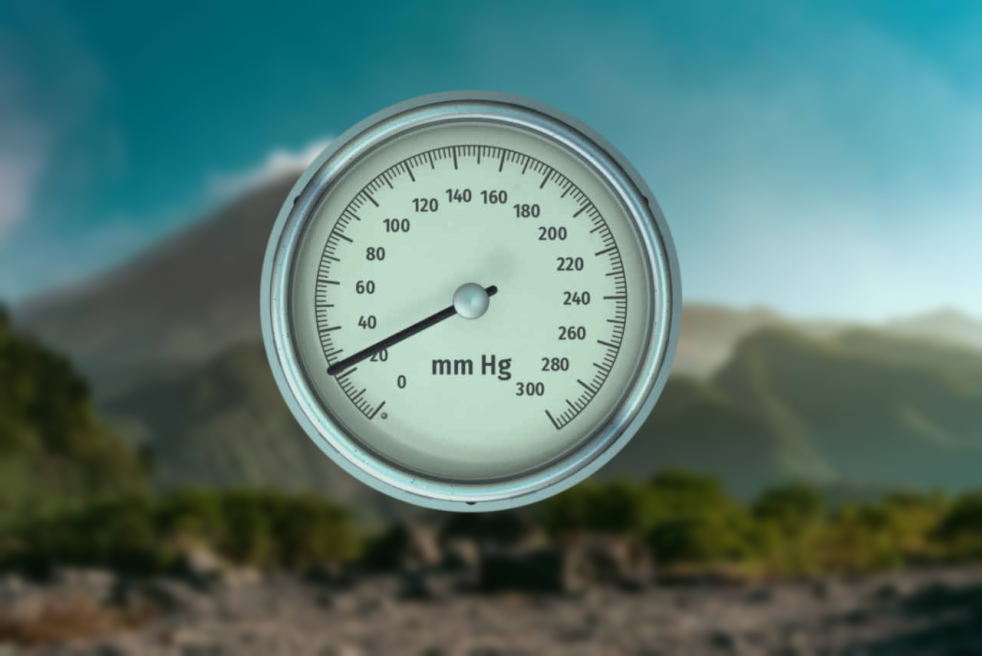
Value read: 24,mmHg
